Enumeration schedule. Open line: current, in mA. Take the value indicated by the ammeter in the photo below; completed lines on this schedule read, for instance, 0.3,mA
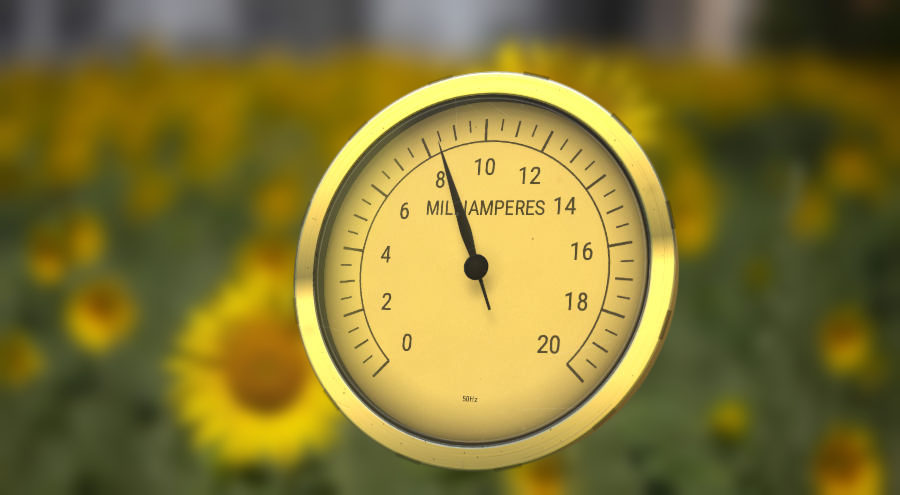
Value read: 8.5,mA
